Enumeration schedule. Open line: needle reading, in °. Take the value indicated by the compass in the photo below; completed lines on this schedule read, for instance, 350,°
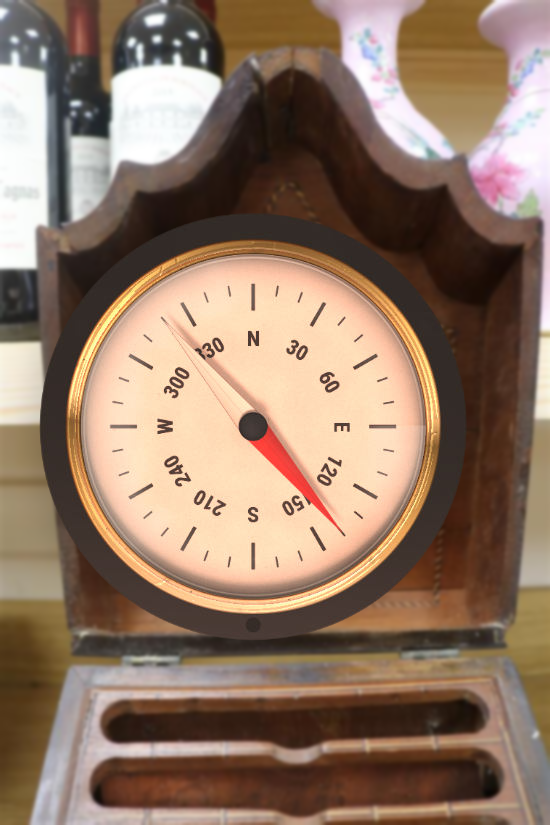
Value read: 140,°
